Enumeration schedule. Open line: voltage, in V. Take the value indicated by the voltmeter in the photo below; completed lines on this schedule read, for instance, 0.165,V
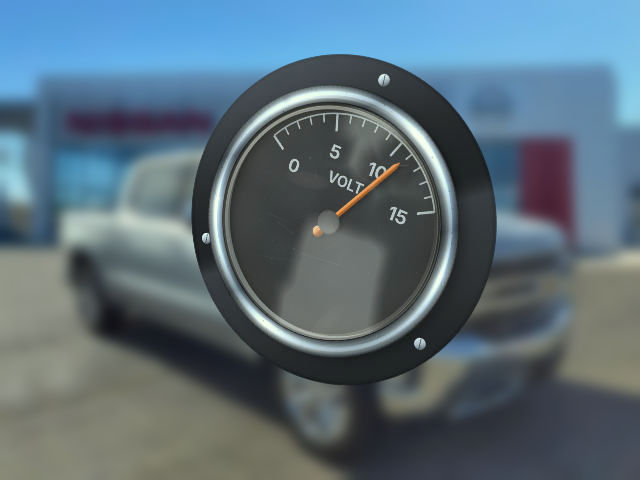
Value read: 11,V
